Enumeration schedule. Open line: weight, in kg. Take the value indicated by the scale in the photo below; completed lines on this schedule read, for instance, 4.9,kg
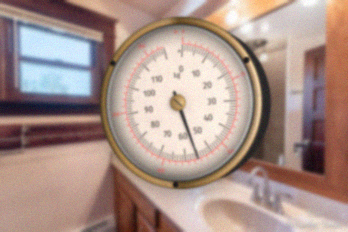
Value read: 55,kg
